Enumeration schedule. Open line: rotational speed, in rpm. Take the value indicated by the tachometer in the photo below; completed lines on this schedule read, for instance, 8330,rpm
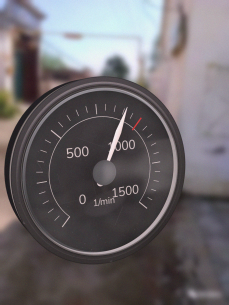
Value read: 900,rpm
